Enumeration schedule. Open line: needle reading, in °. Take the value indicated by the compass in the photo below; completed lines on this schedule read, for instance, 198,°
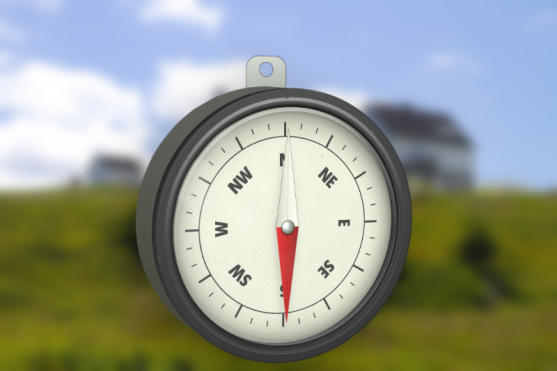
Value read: 180,°
